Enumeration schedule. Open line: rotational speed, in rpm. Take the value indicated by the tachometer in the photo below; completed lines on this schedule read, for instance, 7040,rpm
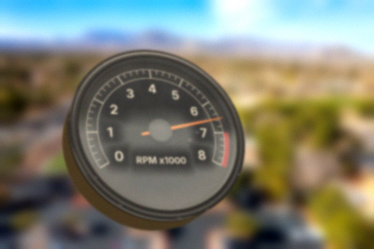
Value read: 6600,rpm
